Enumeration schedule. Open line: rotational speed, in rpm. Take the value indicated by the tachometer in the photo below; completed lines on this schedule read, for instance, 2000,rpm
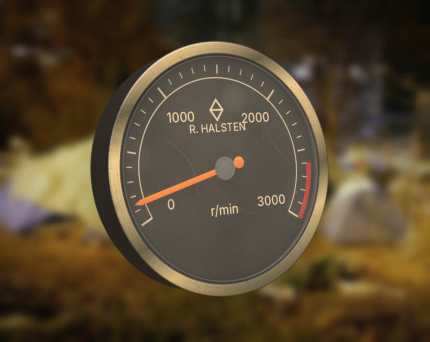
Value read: 150,rpm
